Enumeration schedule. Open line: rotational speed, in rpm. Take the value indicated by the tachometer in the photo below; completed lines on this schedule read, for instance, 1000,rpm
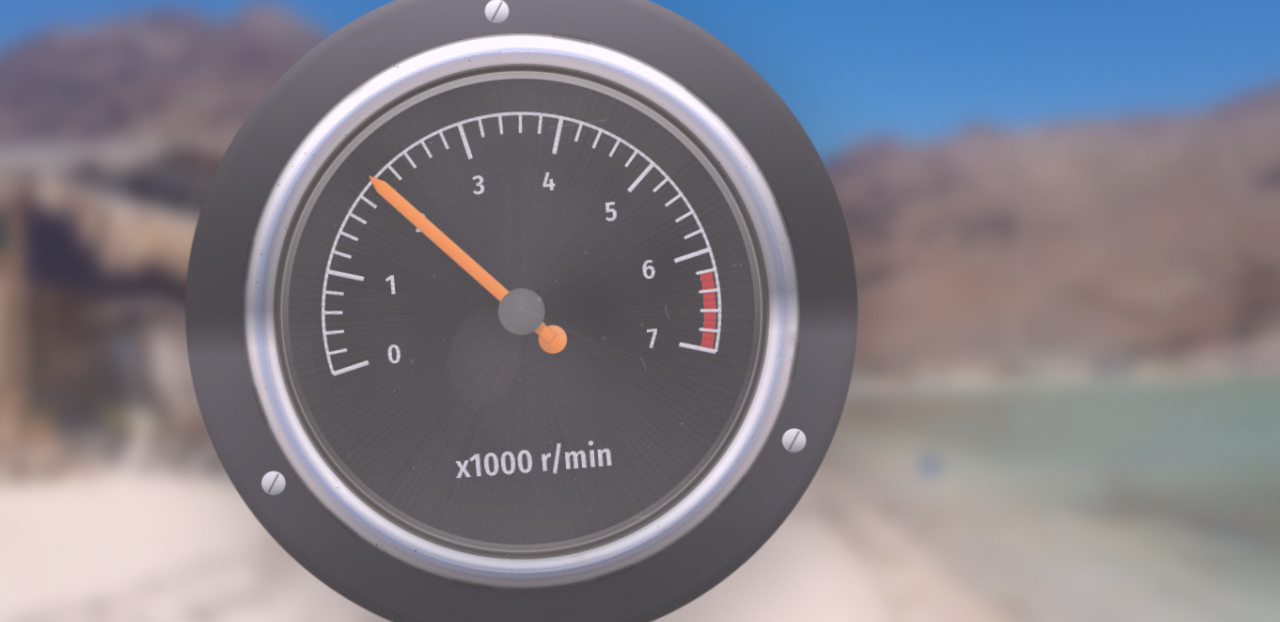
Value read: 2000,rpm
